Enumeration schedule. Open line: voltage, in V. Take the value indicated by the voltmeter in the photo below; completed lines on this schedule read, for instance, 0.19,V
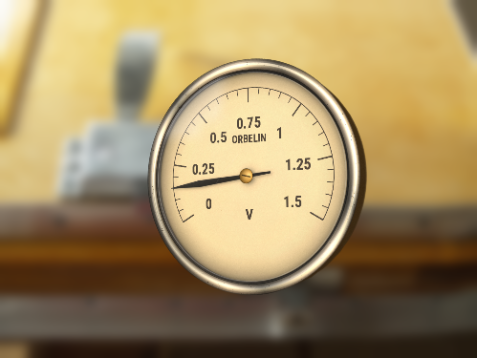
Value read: 0.15,V
